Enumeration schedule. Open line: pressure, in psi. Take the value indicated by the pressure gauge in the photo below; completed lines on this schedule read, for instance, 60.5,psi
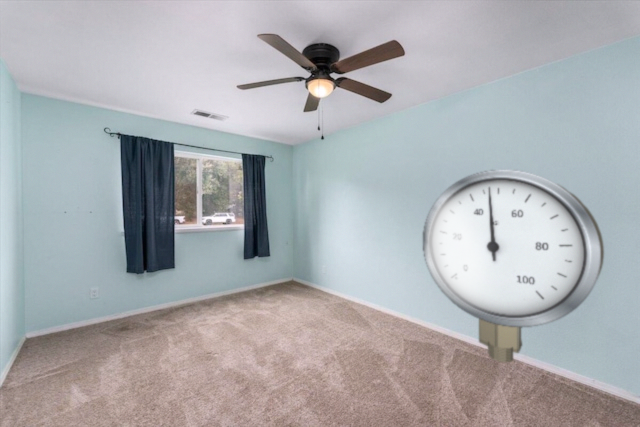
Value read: 47.5,psi
